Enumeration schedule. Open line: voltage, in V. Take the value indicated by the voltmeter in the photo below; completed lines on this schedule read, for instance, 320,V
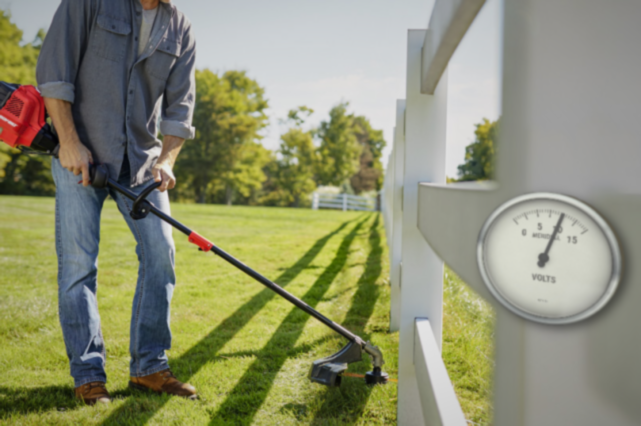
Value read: 10,V
